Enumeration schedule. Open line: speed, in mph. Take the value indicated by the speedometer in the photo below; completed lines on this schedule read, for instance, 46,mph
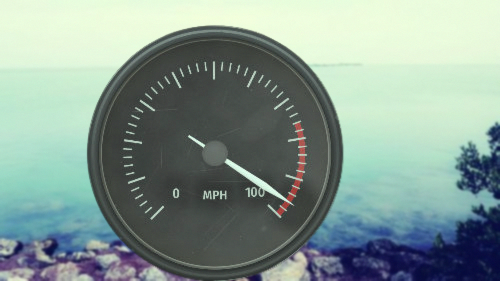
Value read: 96,mph
